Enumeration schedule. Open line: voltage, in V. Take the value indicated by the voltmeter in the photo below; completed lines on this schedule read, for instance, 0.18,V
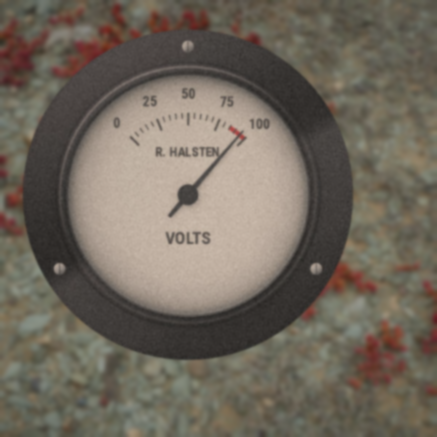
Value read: 95,V
